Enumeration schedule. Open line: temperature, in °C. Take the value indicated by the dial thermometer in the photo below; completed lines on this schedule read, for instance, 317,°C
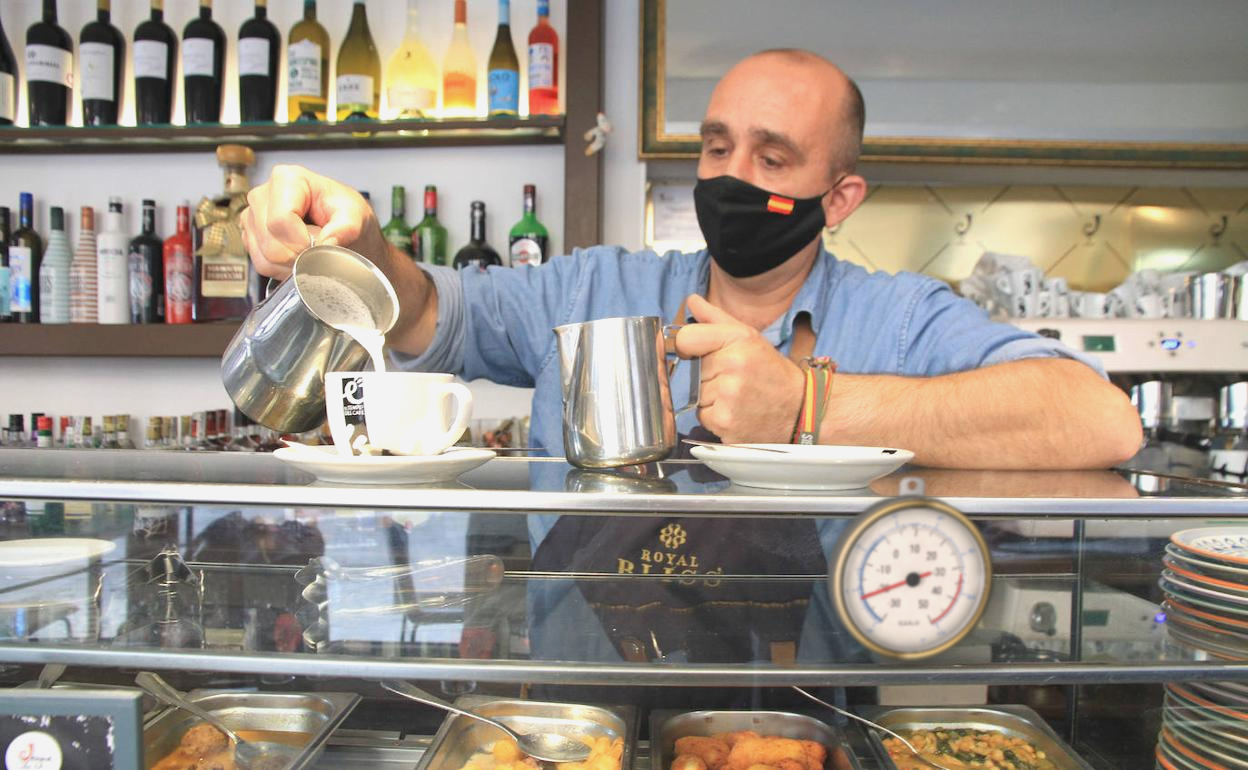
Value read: -20,°C
